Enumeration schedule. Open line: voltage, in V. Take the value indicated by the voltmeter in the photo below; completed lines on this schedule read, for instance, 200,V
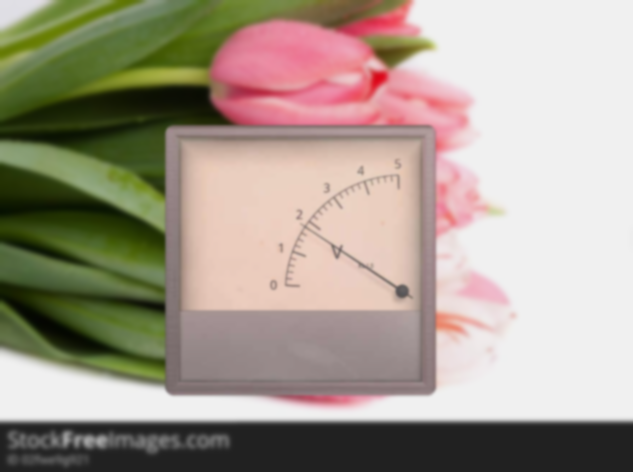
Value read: 1.8,V
